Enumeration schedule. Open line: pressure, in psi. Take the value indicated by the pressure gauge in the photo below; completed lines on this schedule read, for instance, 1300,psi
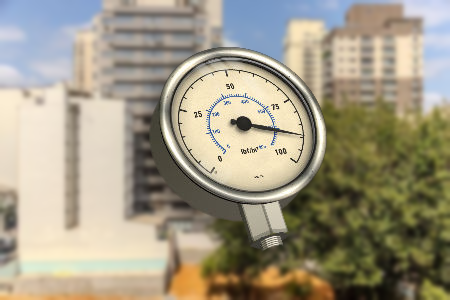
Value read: 90,psi
